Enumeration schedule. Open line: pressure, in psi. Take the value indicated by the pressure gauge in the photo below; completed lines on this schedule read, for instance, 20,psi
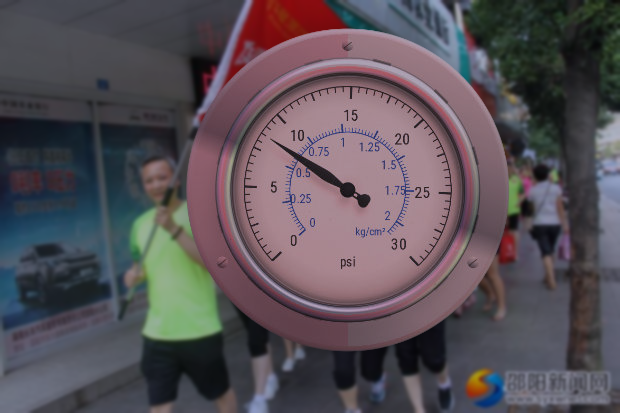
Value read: 8.5,psi
